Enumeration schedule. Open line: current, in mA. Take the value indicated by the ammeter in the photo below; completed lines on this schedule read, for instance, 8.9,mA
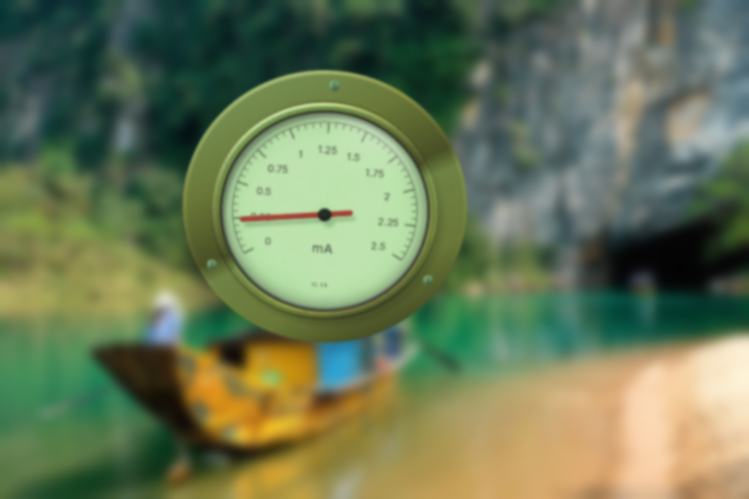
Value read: 0.25,mA
